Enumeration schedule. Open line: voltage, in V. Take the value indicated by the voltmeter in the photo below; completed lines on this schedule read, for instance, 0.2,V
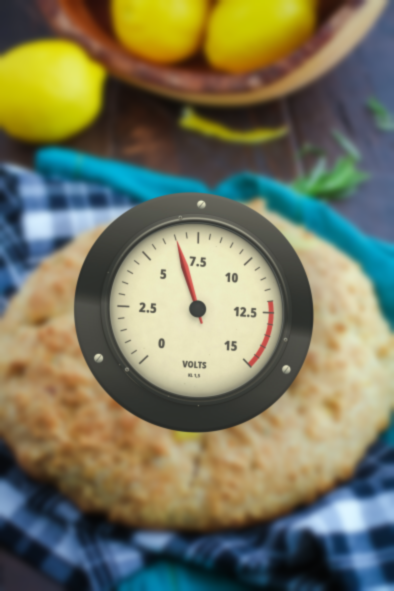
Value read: 6.5,V
